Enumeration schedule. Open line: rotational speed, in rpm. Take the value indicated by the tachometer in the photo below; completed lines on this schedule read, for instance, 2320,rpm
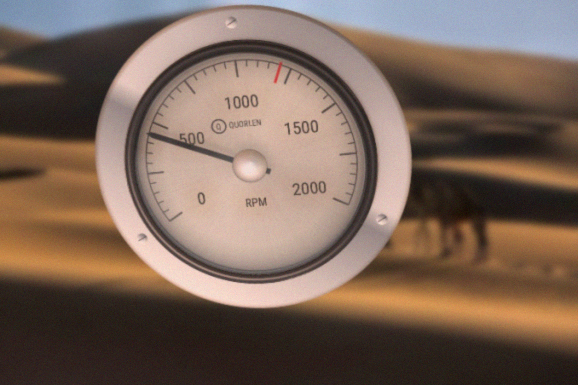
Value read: 450,rpm
